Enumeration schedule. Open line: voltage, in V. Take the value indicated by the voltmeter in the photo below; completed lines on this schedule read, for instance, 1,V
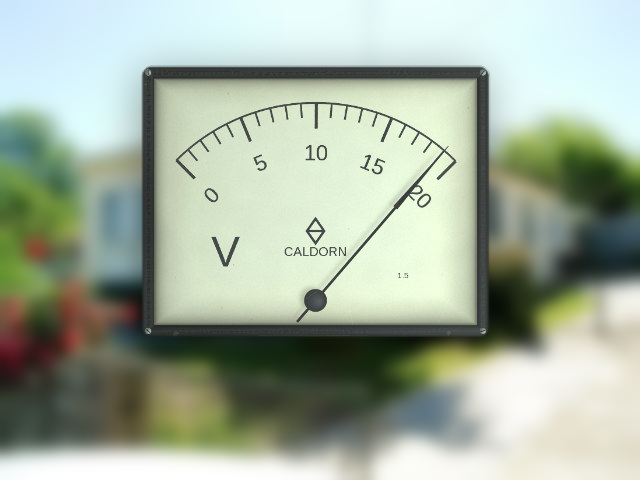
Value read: 19,V
